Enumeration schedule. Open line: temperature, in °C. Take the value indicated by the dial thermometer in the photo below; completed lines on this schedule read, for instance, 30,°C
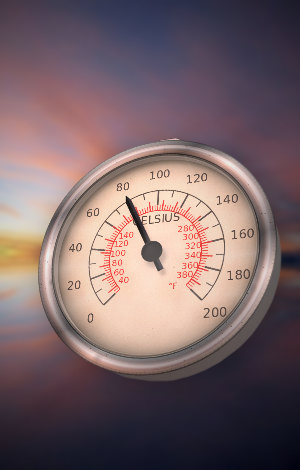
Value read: 80,°C
